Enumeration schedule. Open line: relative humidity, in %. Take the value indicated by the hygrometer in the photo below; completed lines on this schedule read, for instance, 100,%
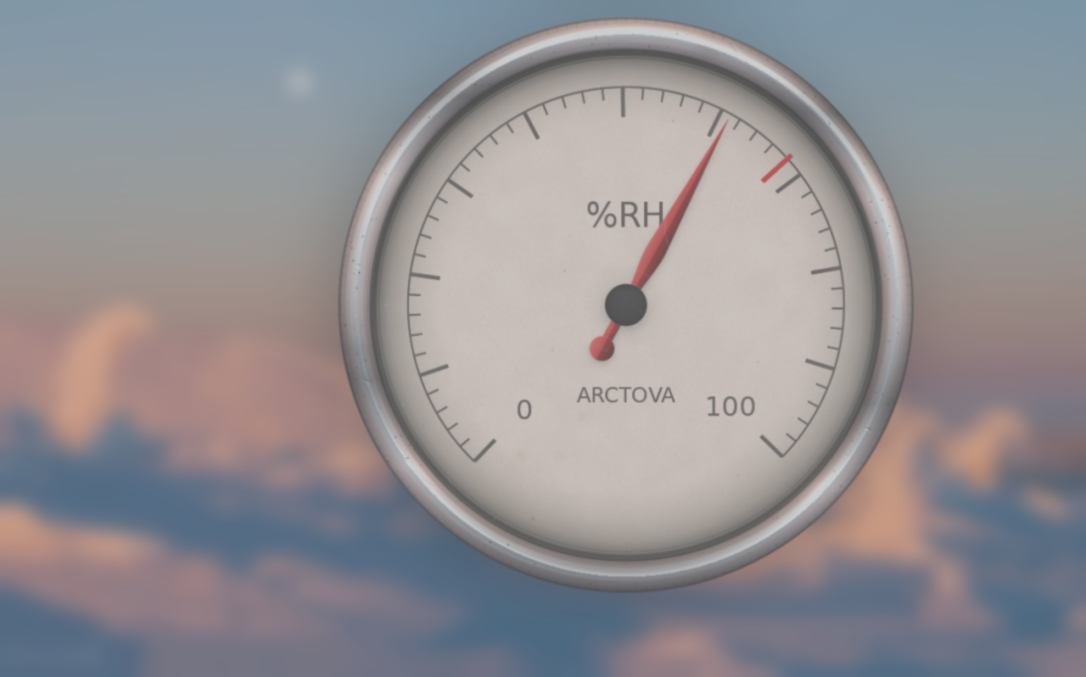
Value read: 61,%
